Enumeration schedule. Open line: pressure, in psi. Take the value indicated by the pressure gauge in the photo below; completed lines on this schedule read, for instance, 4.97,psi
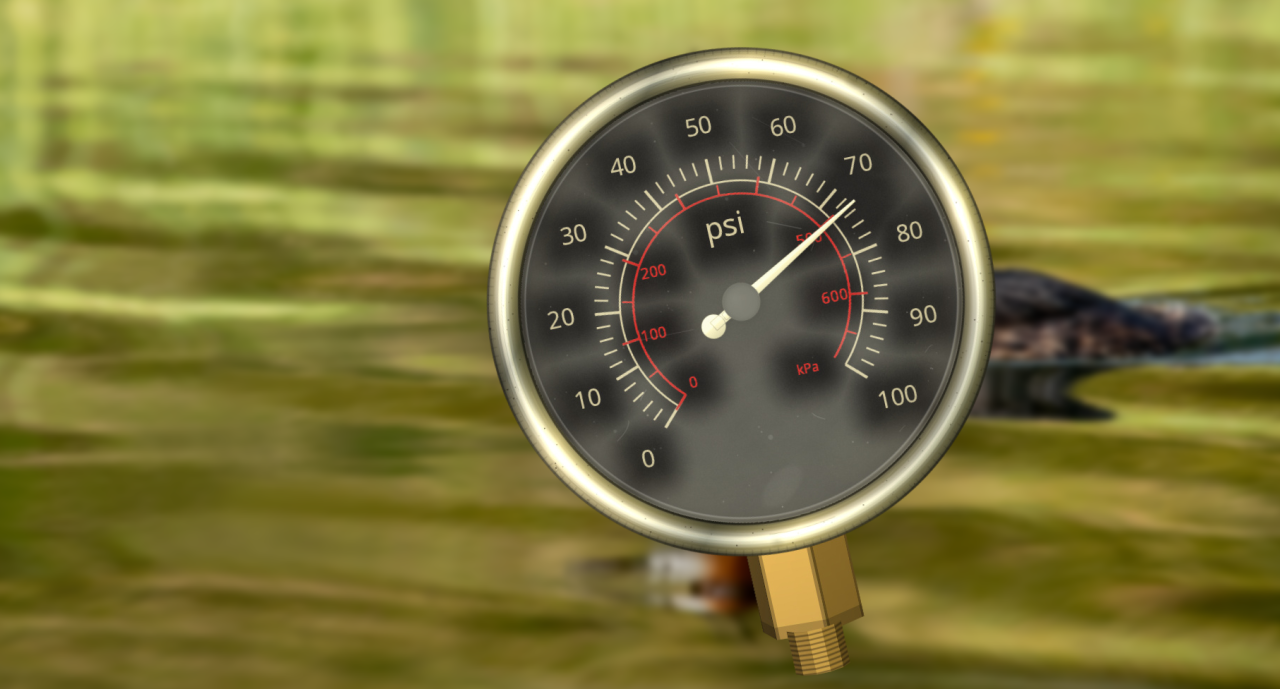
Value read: 73,psi
